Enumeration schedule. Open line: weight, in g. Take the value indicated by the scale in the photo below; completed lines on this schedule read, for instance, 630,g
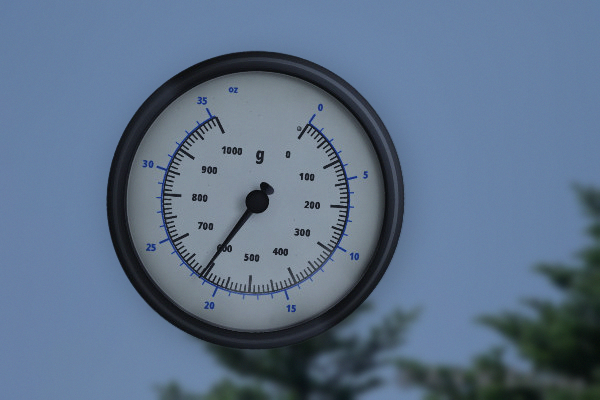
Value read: 610,g
